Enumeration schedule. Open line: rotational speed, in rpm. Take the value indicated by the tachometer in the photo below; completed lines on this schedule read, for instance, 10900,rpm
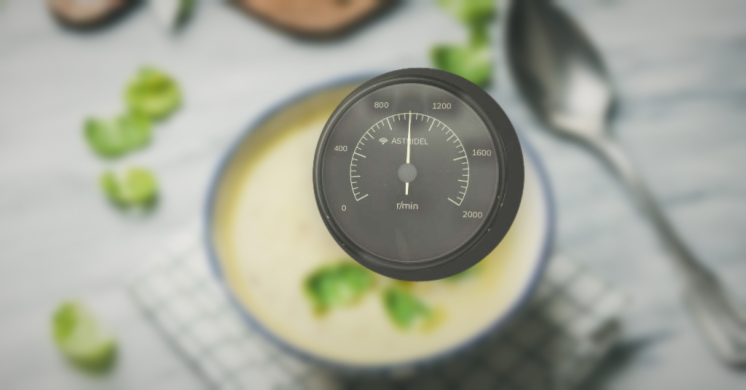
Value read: 1000,rpm
